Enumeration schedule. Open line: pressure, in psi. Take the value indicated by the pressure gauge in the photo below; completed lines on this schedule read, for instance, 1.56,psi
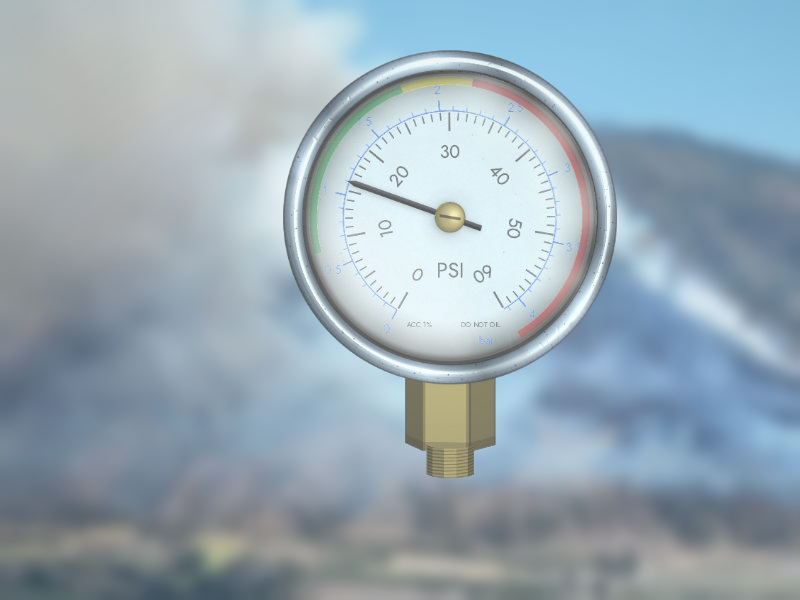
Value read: 16,psi
